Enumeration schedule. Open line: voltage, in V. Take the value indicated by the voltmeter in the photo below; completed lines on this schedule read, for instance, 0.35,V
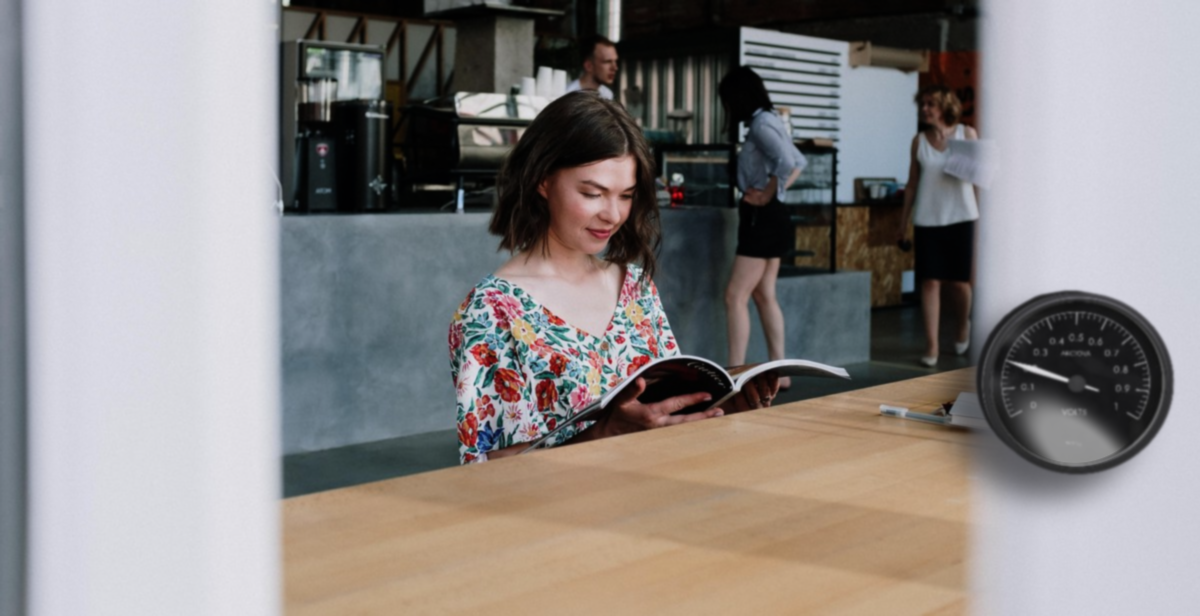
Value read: 0.2,V
